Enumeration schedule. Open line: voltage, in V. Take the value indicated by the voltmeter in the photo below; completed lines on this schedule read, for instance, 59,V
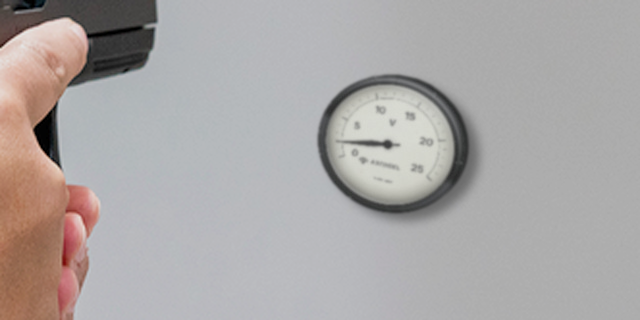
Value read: 2,V
